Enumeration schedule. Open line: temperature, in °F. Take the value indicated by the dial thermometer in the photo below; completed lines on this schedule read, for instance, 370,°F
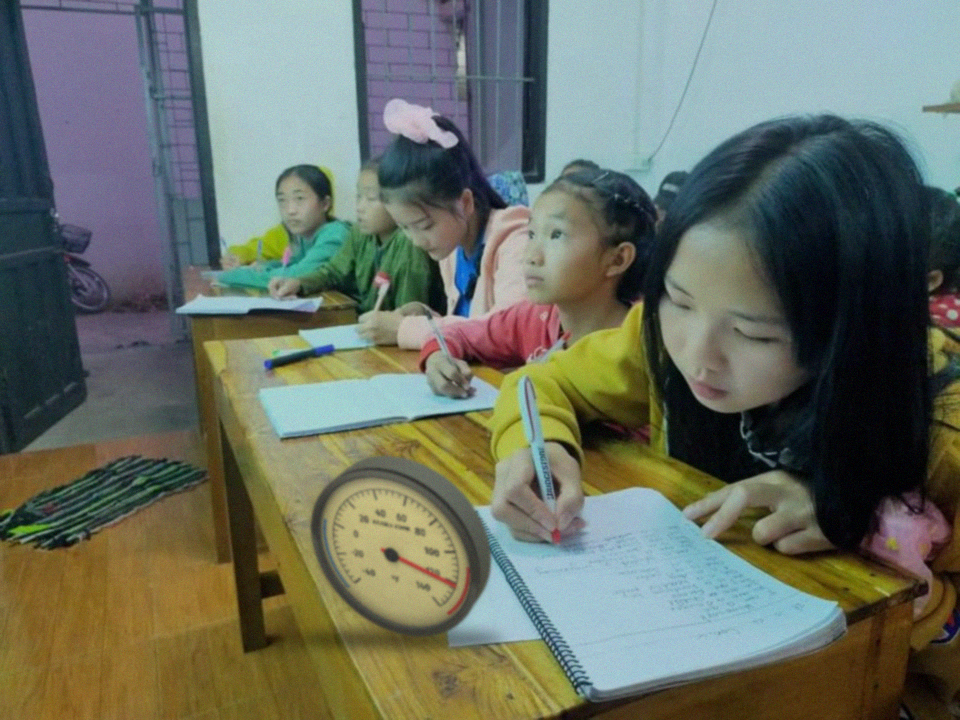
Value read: 120,°F
